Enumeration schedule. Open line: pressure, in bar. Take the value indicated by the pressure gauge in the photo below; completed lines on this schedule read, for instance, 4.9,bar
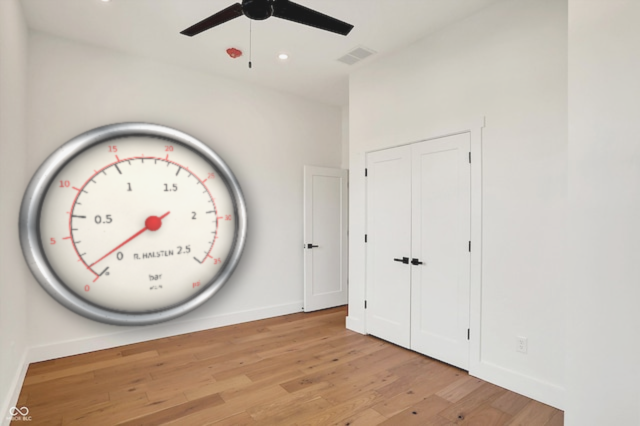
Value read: 0.1,bar
